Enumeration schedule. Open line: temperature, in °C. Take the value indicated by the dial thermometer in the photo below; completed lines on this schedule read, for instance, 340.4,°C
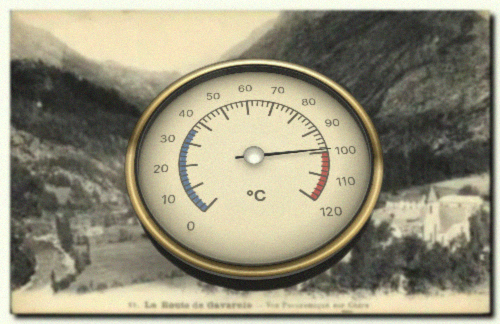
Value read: 100,°C
